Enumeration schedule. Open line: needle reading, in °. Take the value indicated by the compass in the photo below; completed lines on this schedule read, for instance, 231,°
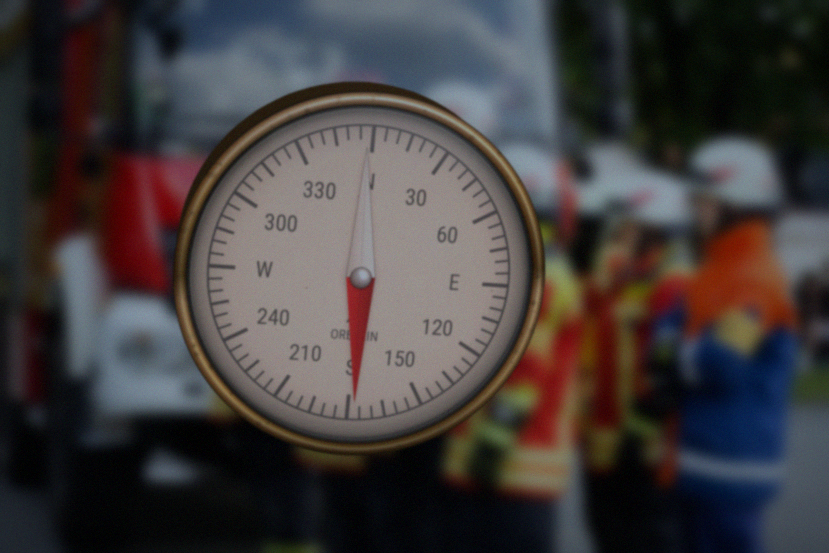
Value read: 177.5,°
